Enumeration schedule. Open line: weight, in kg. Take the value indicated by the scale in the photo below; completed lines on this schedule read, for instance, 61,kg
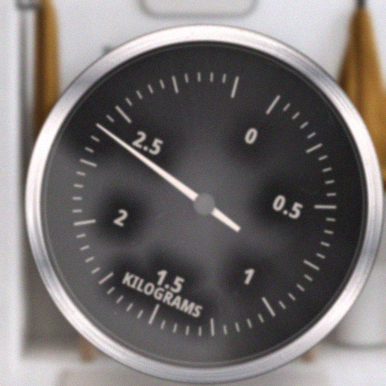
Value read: 2.4,kg
